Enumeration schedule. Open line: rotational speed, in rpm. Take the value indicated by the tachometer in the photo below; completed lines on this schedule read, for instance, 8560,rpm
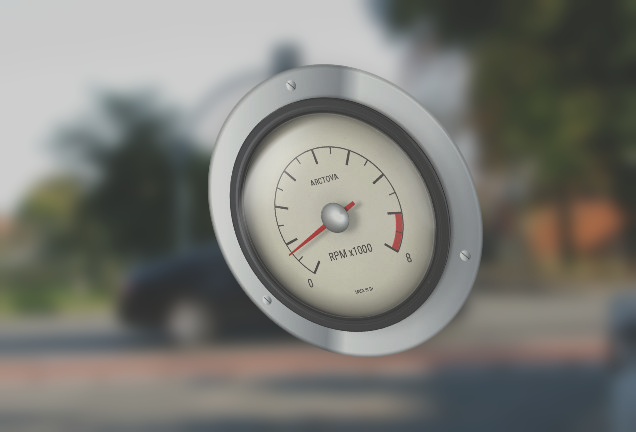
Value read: 750,rpm
